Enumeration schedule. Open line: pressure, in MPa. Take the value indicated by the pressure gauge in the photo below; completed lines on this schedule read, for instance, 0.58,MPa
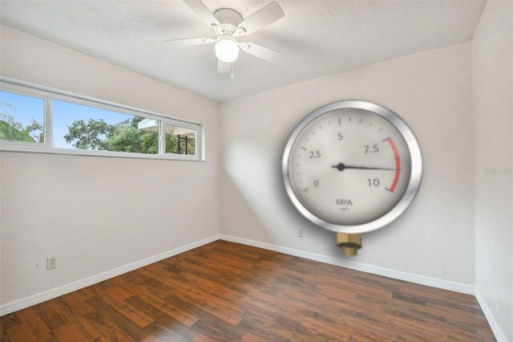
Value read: 9,MPa
